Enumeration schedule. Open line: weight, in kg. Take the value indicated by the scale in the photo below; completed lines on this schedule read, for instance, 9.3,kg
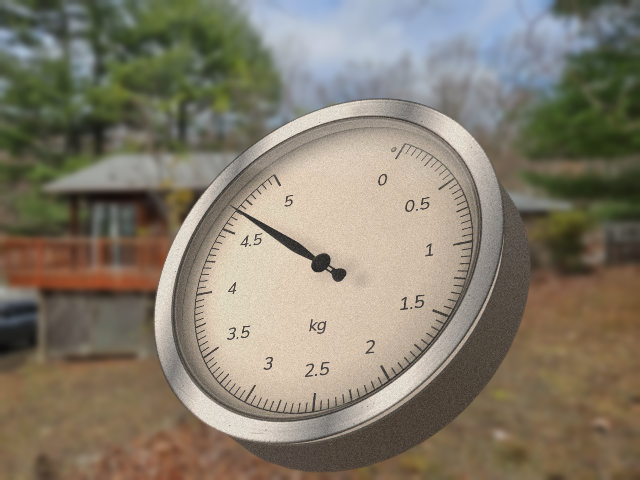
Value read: 4.65,kg
